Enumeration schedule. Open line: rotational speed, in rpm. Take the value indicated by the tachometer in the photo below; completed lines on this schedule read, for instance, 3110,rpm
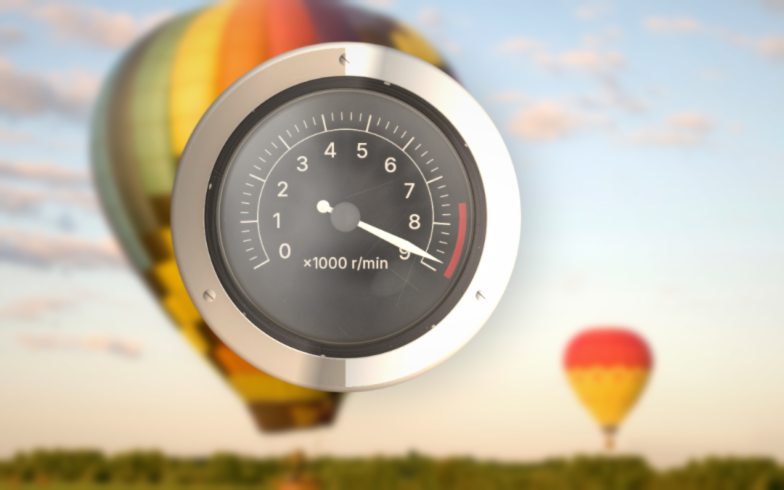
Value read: 8800,rpm
